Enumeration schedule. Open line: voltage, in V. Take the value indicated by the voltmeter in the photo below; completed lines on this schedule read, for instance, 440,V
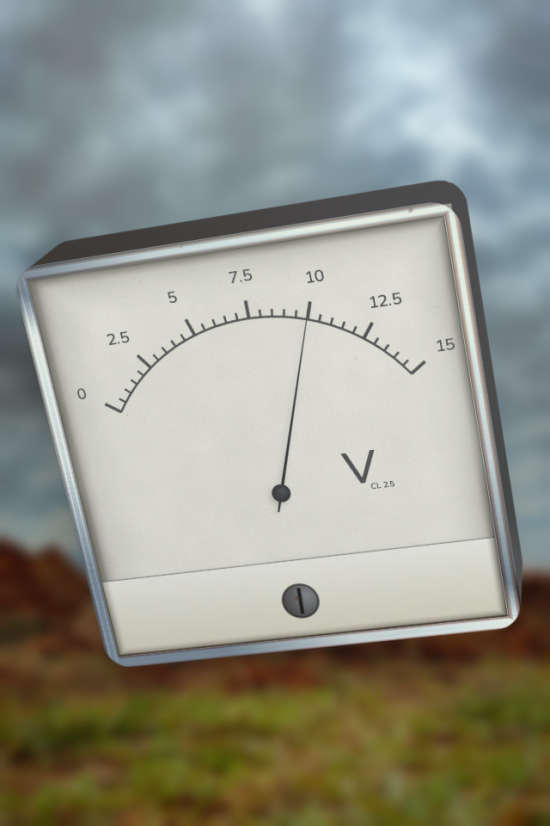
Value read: 10,V
